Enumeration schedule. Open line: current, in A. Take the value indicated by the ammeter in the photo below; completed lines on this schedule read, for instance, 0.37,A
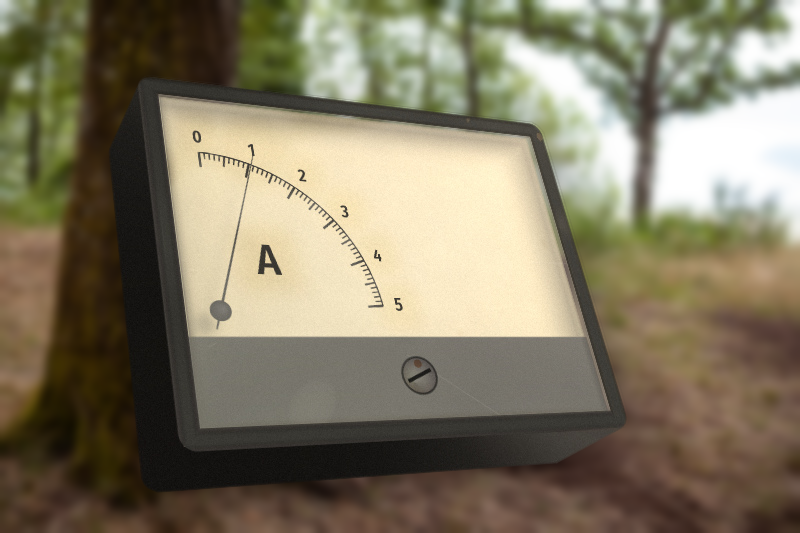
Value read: 1,A
